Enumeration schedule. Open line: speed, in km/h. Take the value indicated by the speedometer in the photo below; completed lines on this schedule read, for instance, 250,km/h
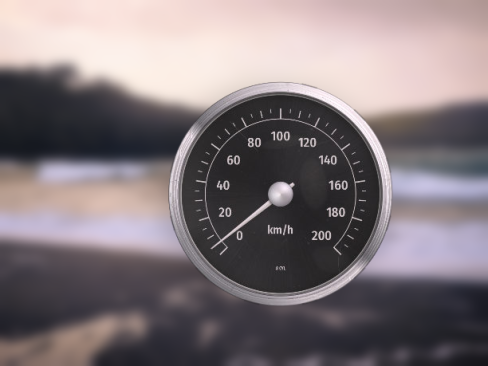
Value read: 5,km/h
